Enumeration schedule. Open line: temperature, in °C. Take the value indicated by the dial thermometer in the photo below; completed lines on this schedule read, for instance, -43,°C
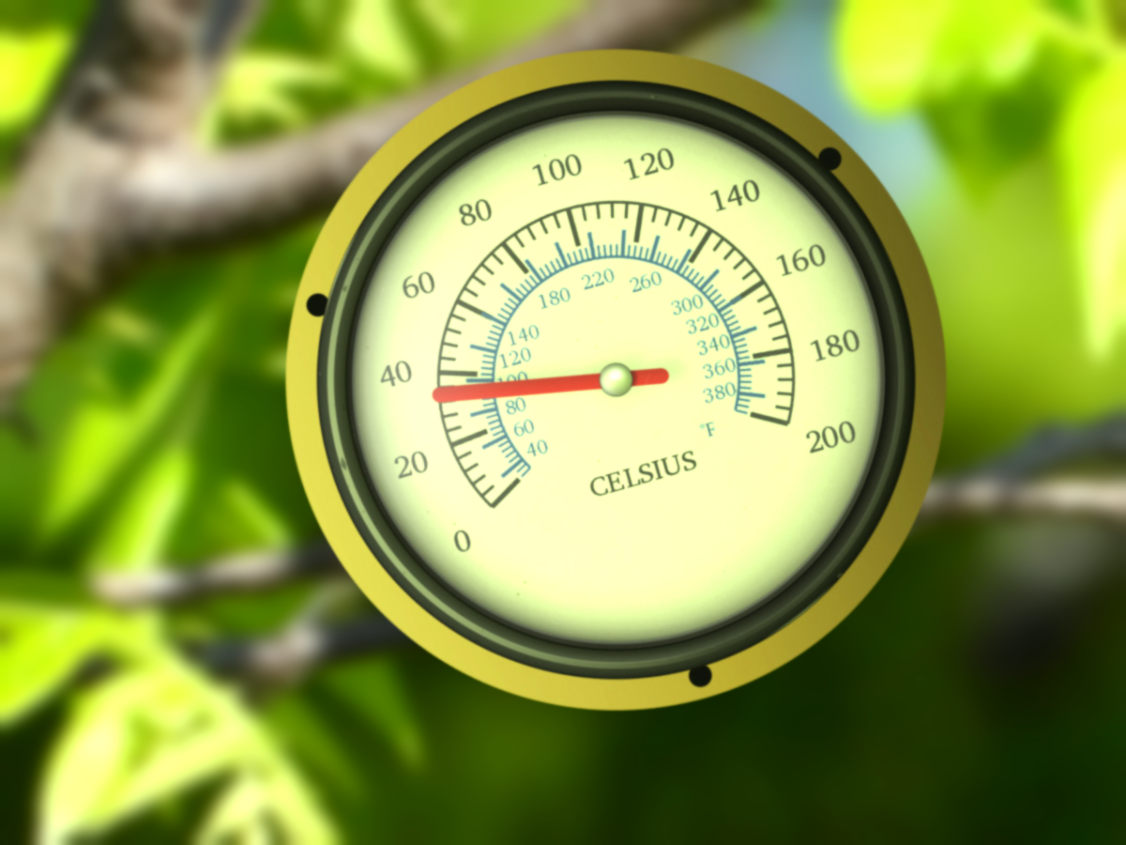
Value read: 34,°C
